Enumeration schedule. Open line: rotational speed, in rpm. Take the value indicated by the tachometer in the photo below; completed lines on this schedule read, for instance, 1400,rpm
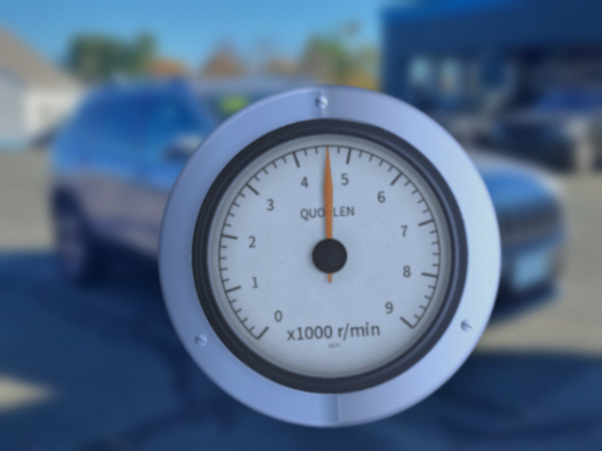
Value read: 4600,rpm
